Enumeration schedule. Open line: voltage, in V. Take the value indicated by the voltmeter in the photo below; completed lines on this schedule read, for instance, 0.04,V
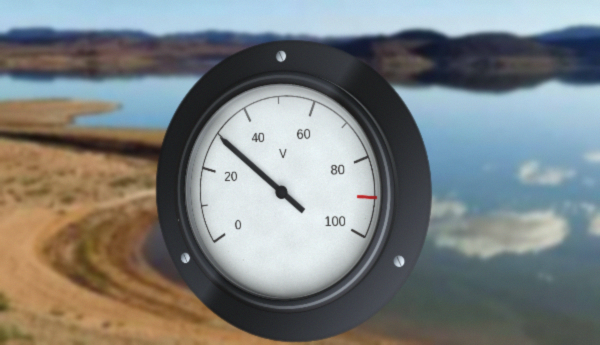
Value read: 30,V
